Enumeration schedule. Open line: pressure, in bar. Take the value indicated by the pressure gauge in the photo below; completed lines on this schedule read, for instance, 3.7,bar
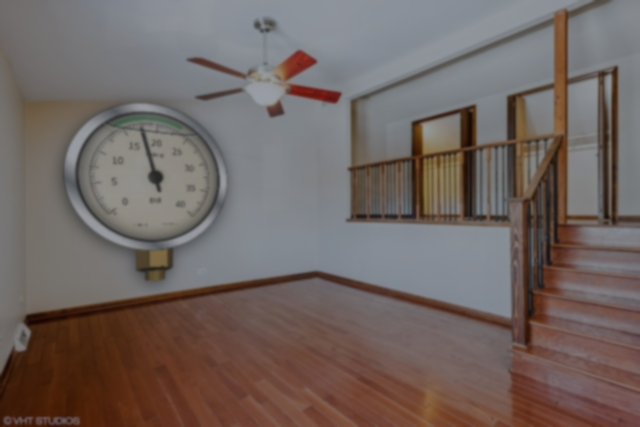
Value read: 17.5,bar
